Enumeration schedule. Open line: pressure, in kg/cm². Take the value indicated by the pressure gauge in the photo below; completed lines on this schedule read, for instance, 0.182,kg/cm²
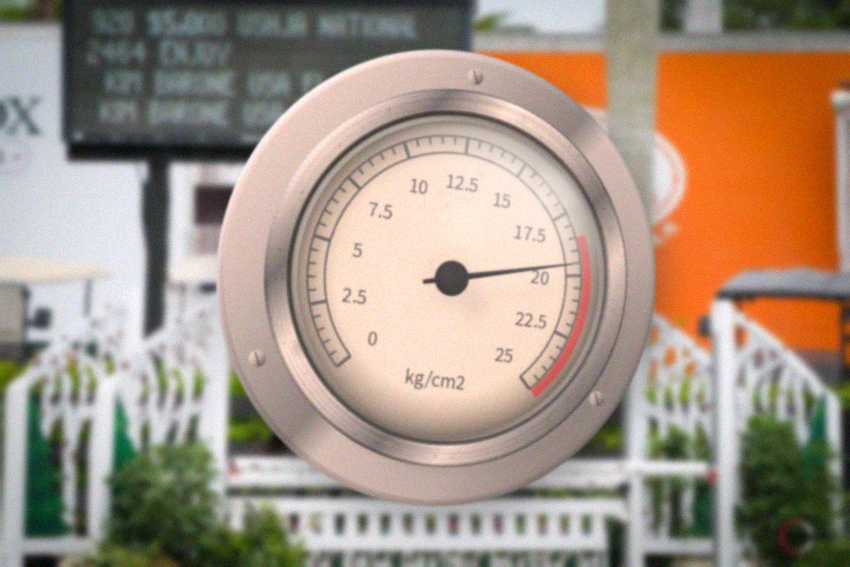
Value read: 19.5,kg/cm²
